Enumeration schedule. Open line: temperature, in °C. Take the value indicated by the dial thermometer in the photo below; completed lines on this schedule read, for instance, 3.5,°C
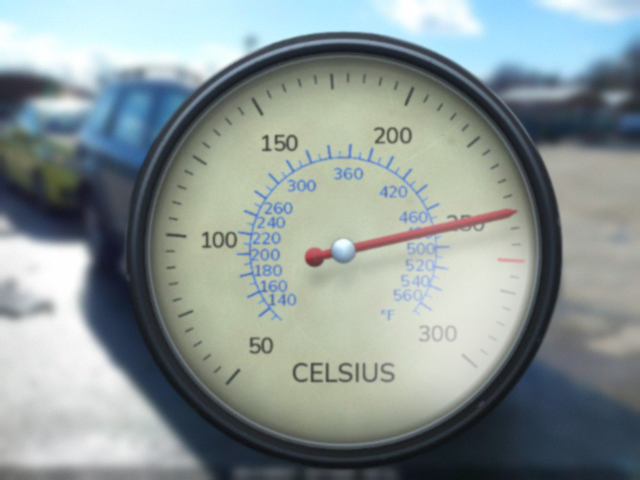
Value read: 250,°C
